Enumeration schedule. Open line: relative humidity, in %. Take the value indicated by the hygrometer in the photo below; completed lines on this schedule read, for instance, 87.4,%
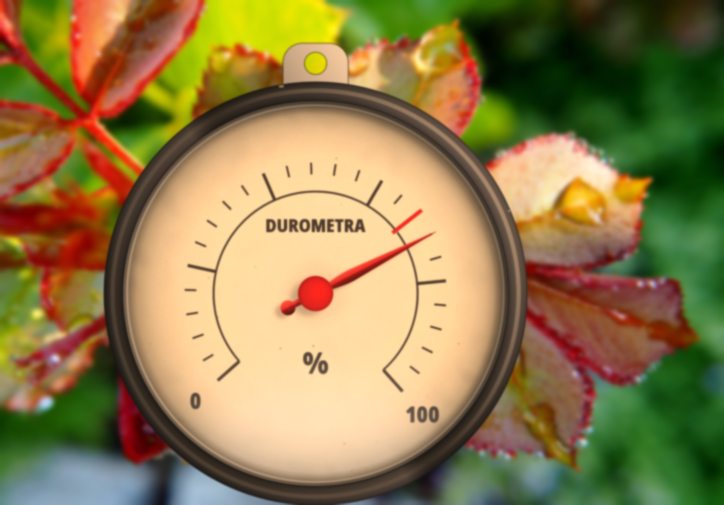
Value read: 72,%
